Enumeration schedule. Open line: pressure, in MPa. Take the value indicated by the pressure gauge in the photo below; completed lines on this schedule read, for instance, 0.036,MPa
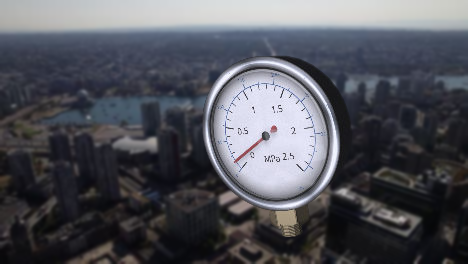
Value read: 0.1,MPa
